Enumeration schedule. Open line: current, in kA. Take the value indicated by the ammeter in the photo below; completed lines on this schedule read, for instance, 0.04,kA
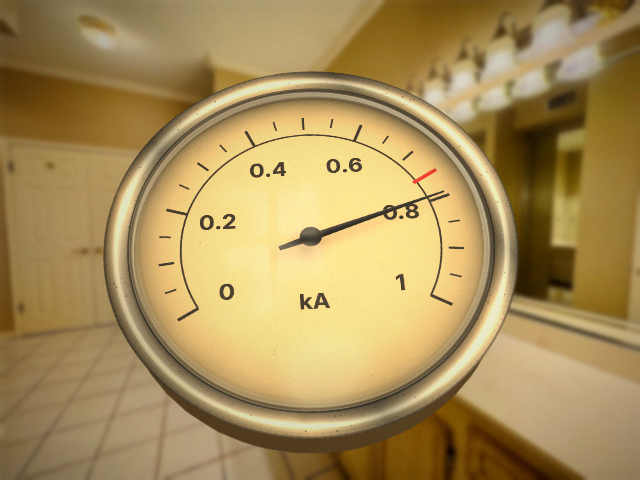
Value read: 0.8,kA
